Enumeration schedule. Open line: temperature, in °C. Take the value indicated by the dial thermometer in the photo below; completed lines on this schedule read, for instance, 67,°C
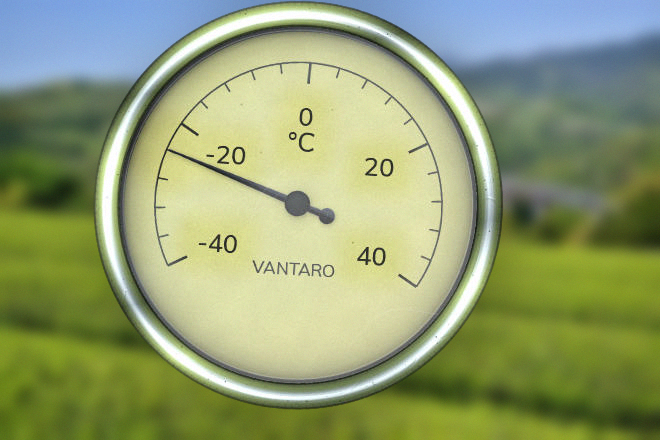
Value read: -24,°C
